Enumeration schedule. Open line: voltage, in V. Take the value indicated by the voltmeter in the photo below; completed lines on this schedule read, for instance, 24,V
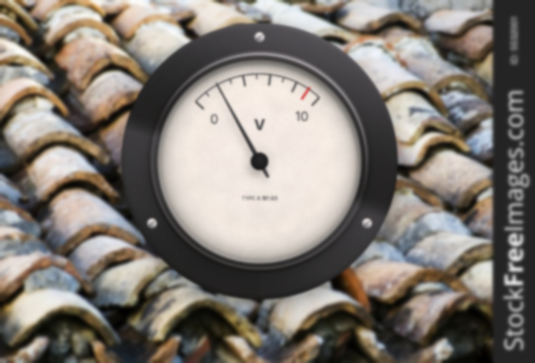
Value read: 2,V
